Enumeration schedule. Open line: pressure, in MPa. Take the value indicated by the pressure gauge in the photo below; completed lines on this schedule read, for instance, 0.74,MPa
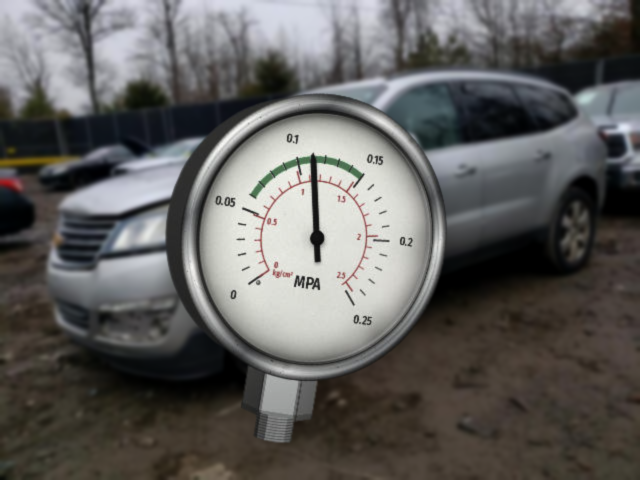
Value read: 0.11,MPa
